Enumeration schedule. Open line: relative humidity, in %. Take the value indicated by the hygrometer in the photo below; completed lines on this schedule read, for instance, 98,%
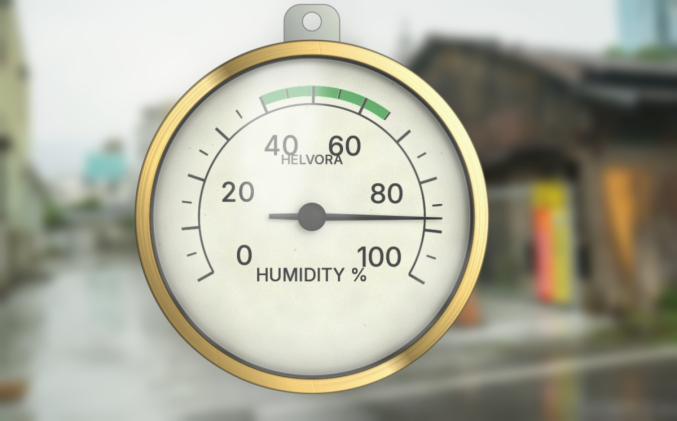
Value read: 87.5,%
